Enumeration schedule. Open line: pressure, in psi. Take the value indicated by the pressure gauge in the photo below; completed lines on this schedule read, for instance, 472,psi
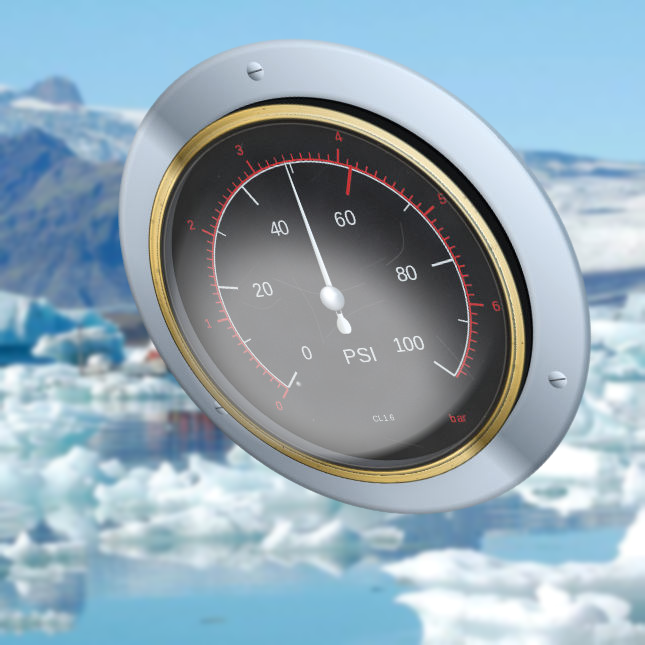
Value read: 50,psi
